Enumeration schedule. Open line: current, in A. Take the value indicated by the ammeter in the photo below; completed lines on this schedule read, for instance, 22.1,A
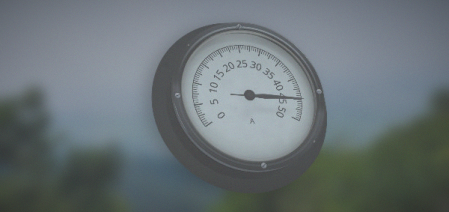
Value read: 45,A
